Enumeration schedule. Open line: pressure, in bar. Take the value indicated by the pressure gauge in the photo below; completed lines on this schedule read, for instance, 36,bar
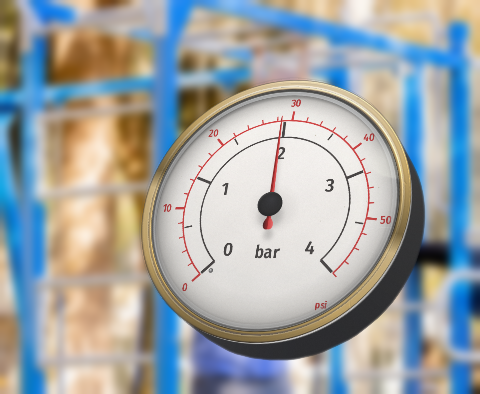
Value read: 2,bar
